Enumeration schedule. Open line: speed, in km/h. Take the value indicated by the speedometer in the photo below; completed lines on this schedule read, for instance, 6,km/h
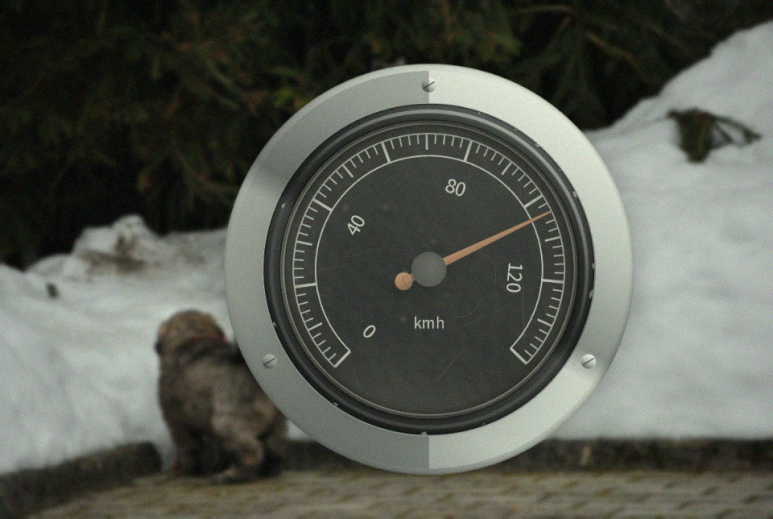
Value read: 104,km/h
